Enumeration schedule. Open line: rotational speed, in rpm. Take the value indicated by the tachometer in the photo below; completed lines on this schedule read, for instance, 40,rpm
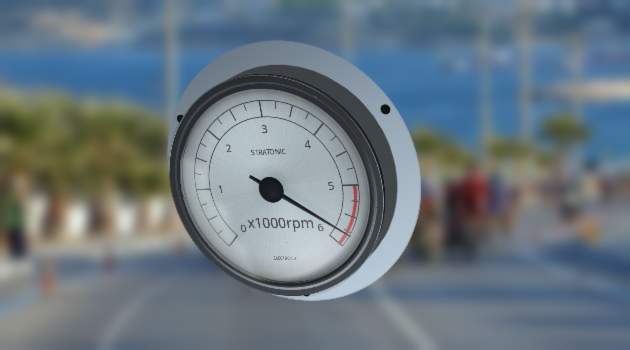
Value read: 5750,rpm
